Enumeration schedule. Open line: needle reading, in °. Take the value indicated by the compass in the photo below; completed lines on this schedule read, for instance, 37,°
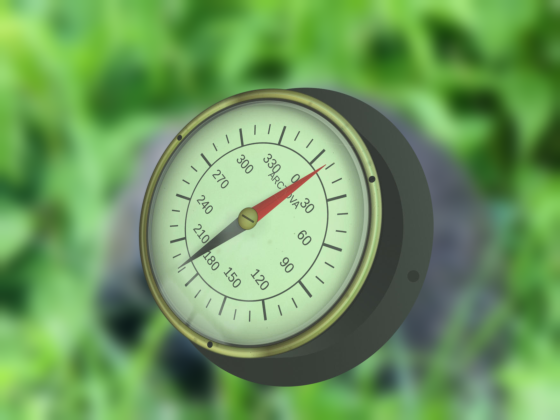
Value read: 10,°
